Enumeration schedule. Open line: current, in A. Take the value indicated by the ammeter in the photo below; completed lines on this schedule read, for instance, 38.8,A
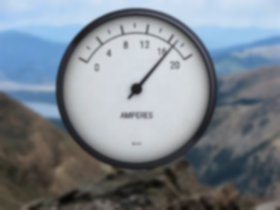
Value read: 17,A
